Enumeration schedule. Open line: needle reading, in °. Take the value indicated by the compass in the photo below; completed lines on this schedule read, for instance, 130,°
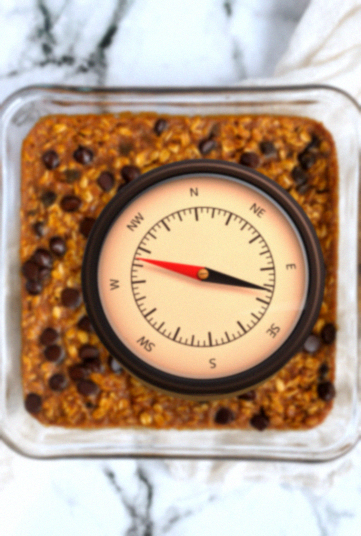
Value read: 290,°
